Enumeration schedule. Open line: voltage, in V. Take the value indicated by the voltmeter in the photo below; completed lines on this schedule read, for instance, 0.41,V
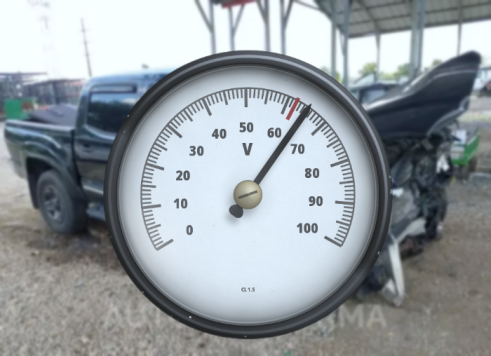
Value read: 65,V
